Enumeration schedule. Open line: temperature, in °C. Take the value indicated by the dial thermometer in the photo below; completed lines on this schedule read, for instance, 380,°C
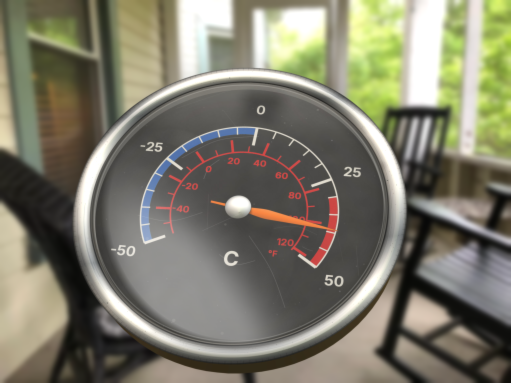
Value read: 40,°C
